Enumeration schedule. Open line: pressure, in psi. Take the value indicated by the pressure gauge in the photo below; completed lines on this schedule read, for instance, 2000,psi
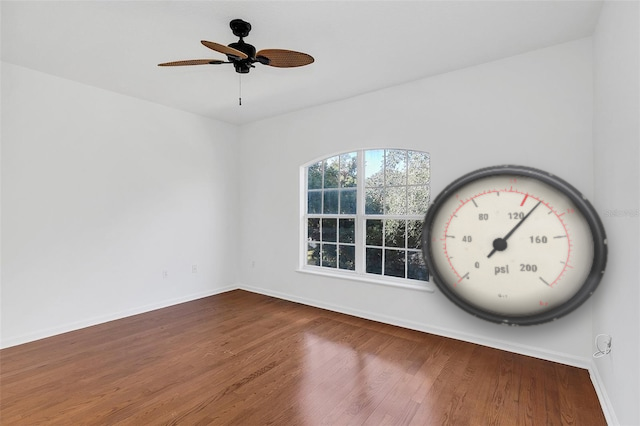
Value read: 130,psi
